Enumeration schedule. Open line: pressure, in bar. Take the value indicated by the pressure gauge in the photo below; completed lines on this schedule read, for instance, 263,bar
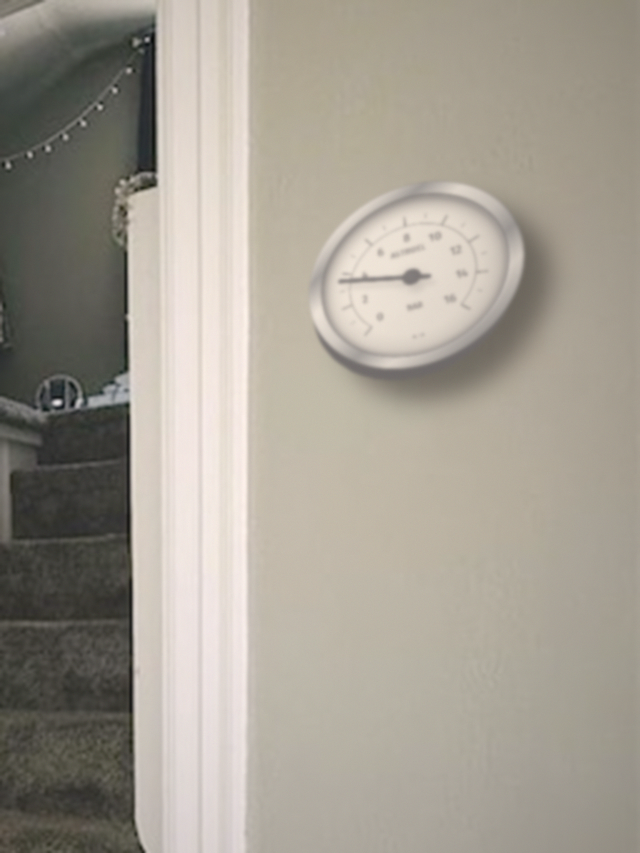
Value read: 3.5,bar
